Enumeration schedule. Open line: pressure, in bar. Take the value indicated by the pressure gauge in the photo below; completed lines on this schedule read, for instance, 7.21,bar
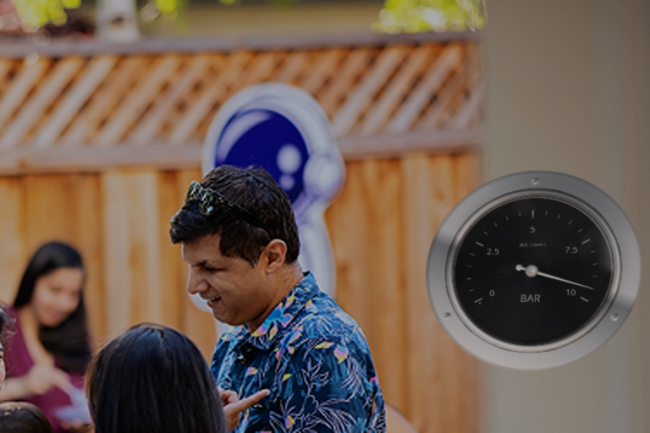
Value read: 9.5,bar
